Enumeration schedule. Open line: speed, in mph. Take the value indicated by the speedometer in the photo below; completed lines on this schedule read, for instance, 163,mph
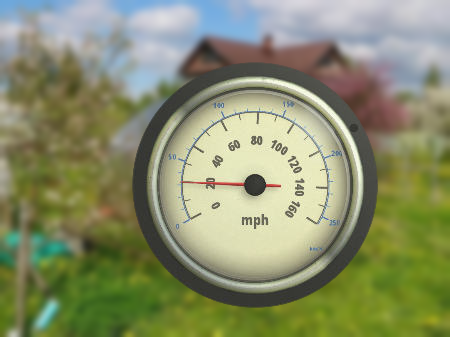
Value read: 20,mph
